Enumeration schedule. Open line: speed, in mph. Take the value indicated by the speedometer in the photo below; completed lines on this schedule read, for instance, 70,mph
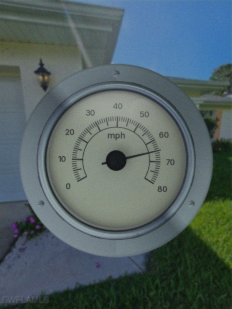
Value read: 65,mph
